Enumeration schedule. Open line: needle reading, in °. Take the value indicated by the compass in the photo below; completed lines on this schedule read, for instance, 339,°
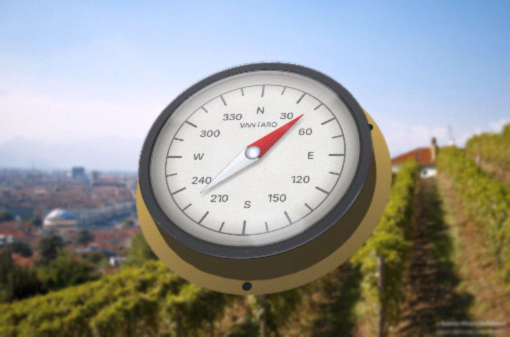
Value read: 45,°
